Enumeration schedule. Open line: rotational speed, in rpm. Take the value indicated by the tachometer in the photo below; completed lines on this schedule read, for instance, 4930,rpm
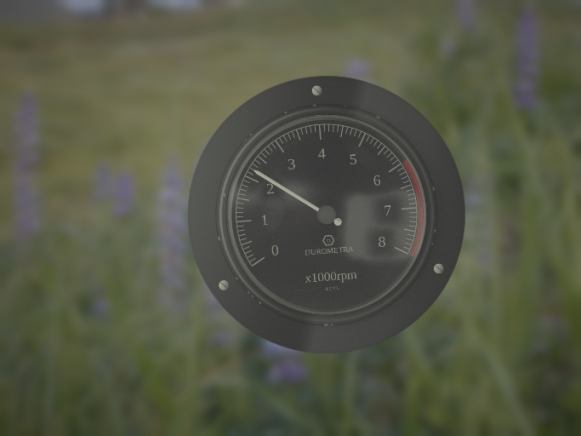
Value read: 2200,rpm
